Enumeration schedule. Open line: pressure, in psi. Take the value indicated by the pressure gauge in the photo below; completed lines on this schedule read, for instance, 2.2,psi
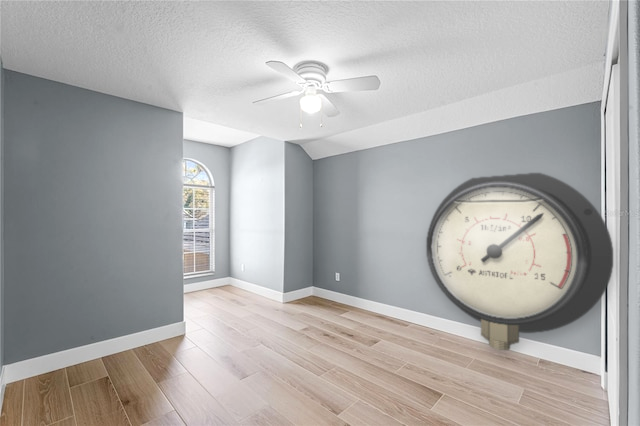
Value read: 10.5,psi
